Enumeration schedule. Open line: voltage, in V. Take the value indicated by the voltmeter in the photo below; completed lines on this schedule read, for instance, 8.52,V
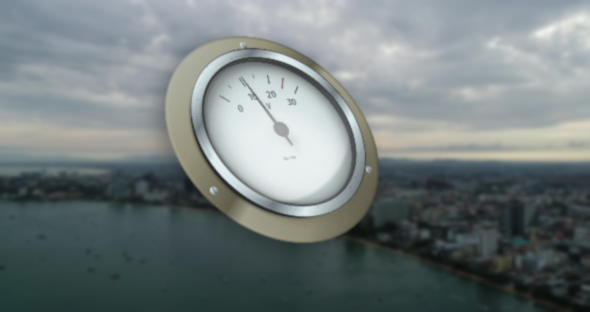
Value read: 10,V
